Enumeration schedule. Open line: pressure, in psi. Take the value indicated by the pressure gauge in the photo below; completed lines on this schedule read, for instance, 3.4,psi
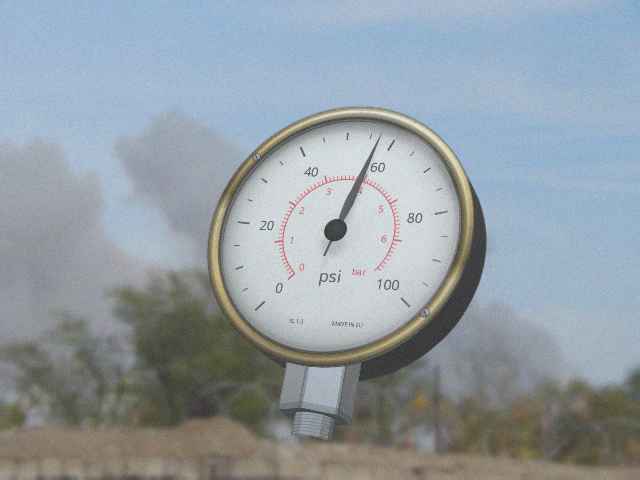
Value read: 57.5,psi
